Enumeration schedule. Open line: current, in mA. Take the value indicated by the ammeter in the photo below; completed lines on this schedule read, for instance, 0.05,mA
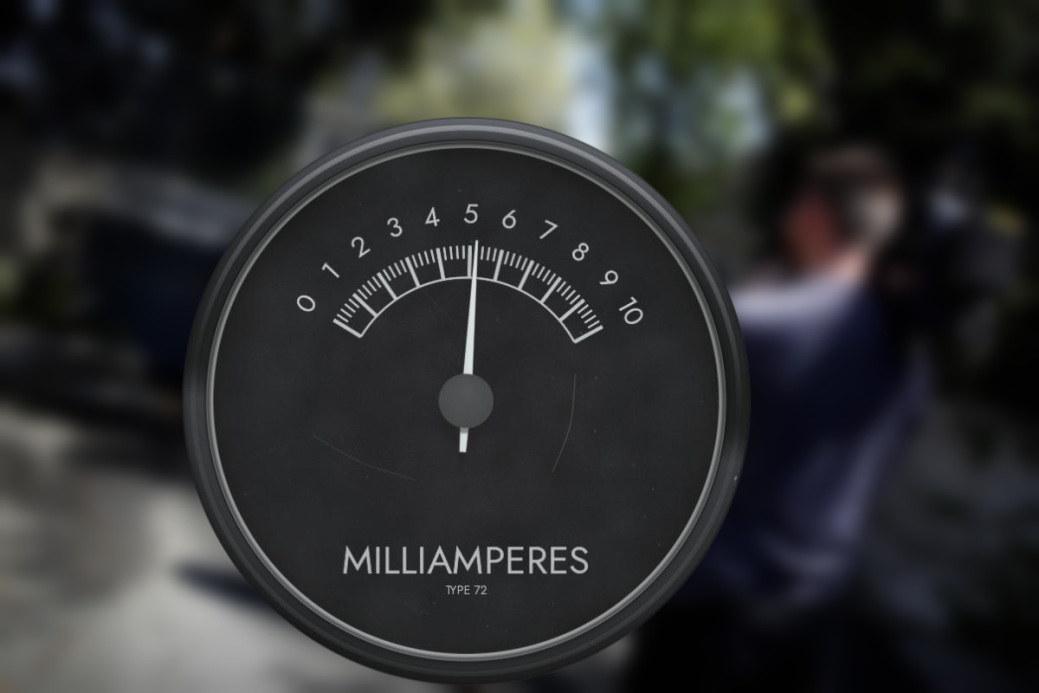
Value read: 5.2,mA
